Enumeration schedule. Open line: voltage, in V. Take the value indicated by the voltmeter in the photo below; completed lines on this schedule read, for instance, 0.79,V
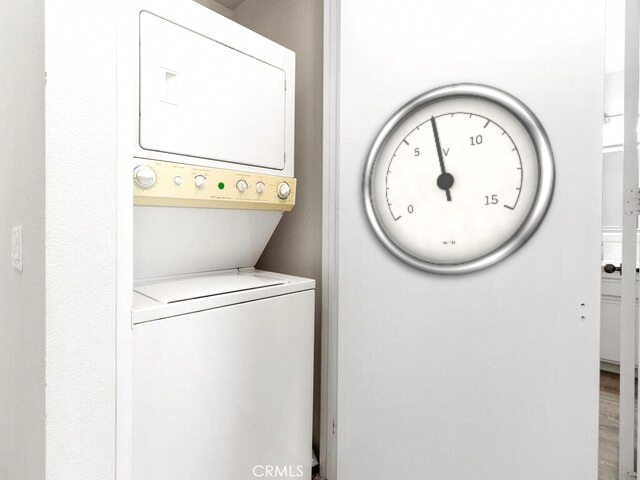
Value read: 7,V
